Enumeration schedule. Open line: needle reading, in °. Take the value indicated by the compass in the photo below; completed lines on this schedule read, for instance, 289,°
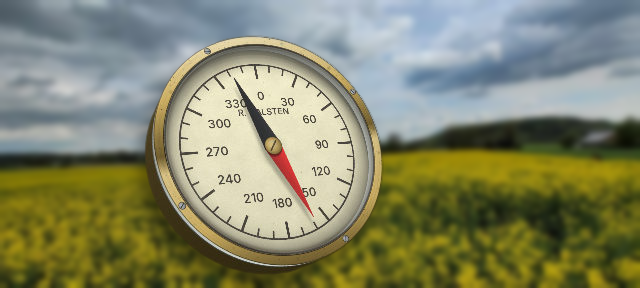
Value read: 160,°
